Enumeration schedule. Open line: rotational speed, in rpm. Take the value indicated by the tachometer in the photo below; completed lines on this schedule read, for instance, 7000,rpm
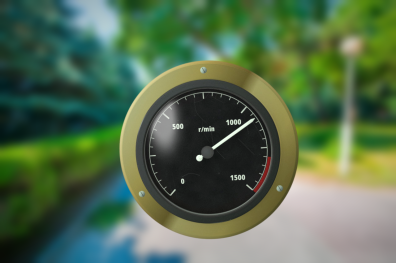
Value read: 1075,rpm
